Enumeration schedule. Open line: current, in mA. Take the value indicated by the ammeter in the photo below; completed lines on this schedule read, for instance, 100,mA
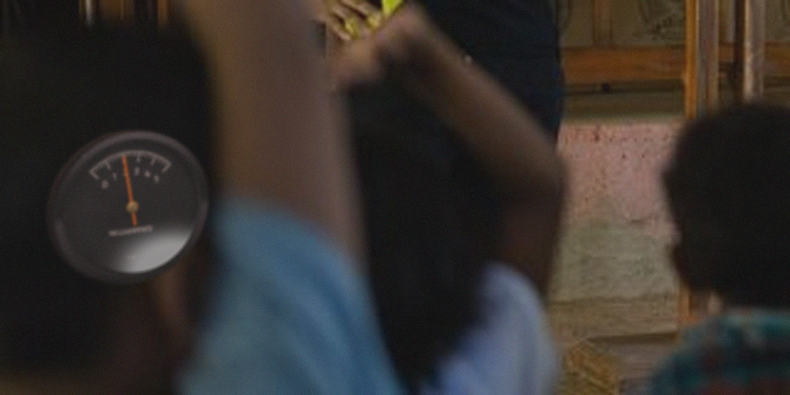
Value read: 2,mA
